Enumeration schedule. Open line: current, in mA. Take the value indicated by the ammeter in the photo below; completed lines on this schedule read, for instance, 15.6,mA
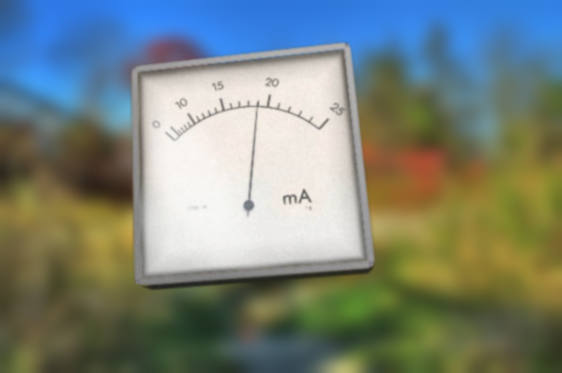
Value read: 19,mA
